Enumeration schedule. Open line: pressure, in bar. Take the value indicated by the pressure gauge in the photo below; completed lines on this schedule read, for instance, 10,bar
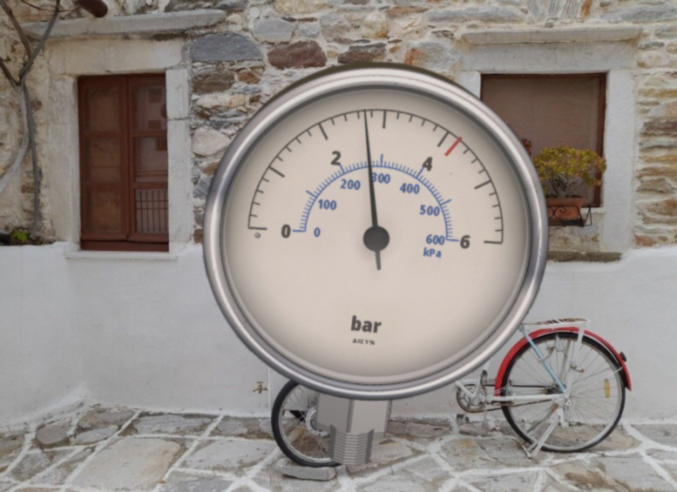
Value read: 2.7,bar
